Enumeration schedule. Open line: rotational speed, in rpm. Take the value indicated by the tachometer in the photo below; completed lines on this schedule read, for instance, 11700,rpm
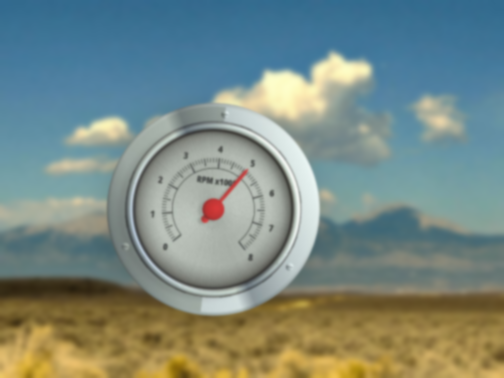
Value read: 5000,rpm
